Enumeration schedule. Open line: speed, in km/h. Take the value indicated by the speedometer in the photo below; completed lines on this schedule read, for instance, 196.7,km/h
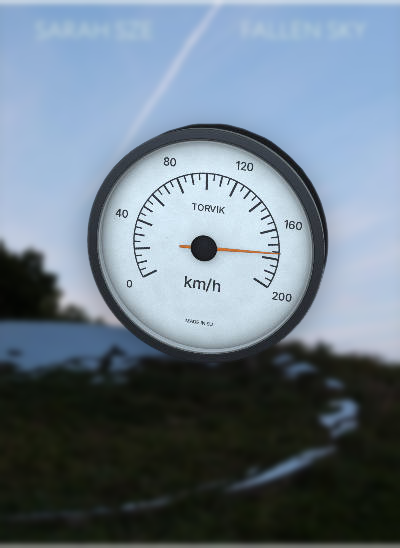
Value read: 175,km/h
